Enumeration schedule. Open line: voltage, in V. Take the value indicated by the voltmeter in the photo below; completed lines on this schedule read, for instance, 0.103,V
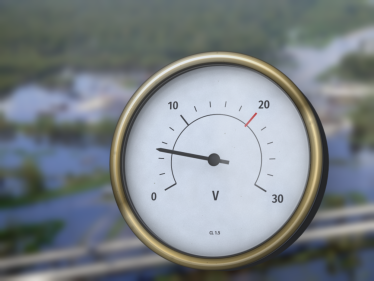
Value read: 5,V
